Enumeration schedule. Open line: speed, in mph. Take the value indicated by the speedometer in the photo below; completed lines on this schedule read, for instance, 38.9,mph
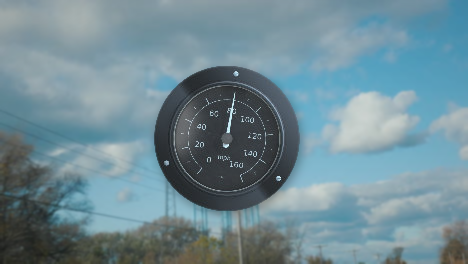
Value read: 80,mph
